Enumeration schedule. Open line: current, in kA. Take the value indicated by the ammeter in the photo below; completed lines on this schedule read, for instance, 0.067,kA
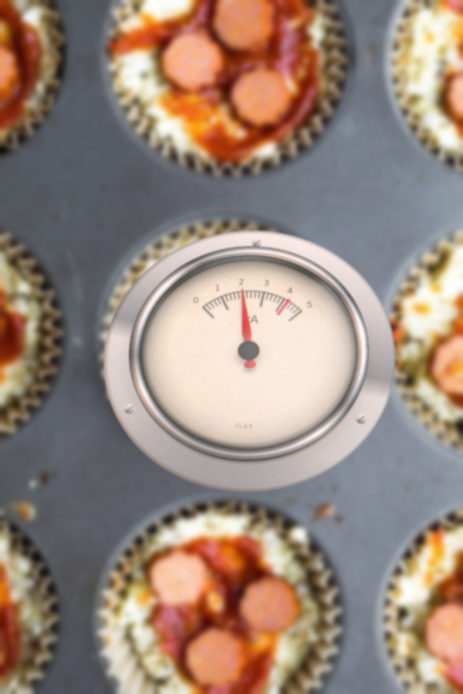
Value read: 2,kA
